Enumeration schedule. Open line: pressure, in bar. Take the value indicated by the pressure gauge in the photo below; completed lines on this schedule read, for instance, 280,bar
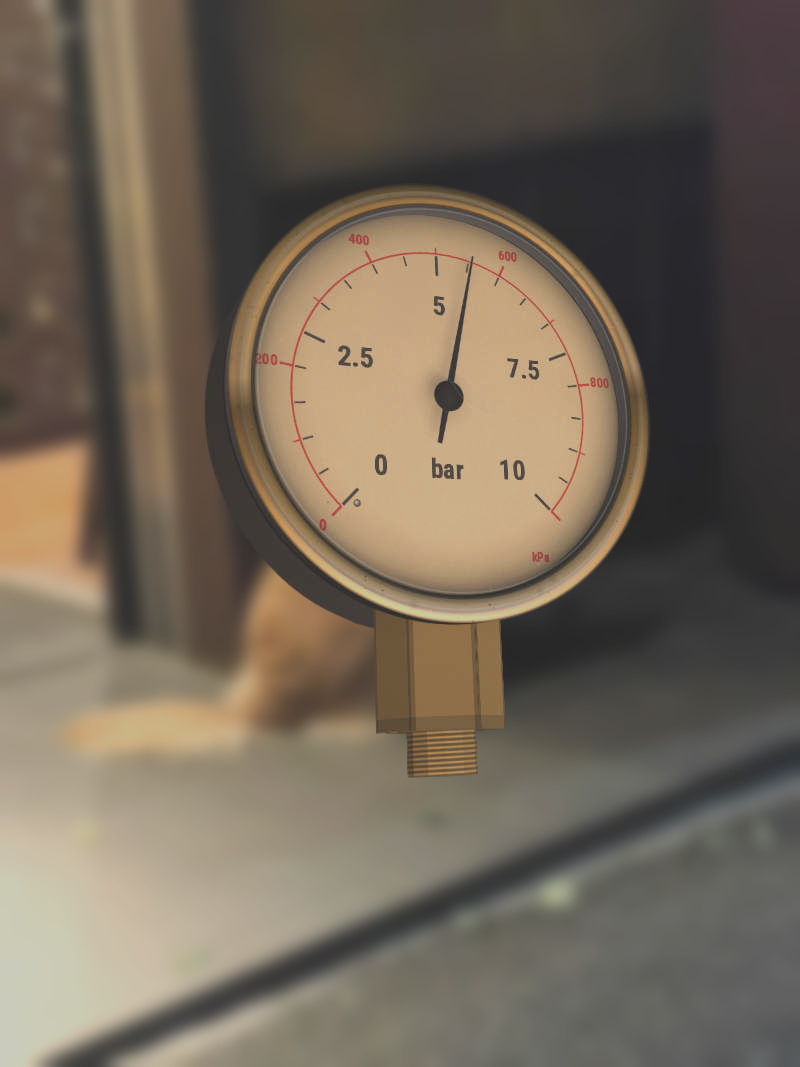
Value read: 5.5,bar
